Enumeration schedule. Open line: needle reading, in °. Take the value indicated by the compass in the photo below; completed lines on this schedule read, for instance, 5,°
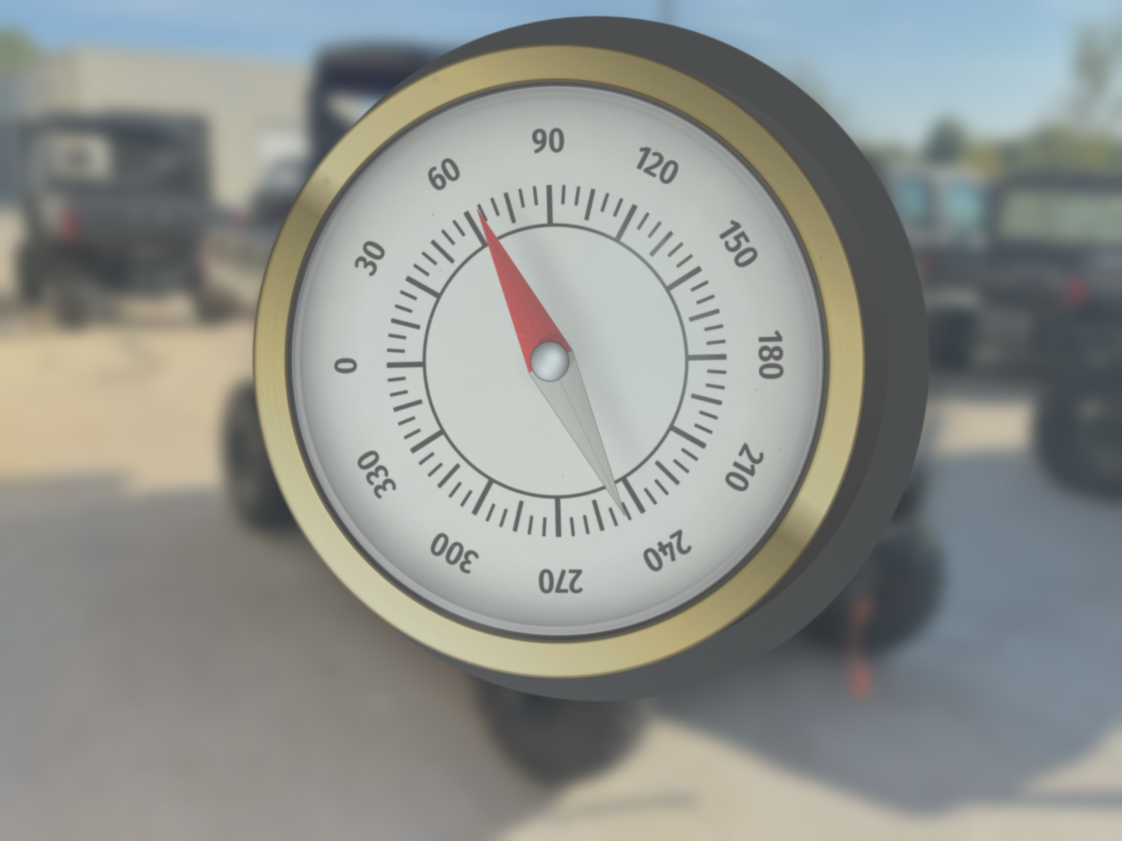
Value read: 65,°
